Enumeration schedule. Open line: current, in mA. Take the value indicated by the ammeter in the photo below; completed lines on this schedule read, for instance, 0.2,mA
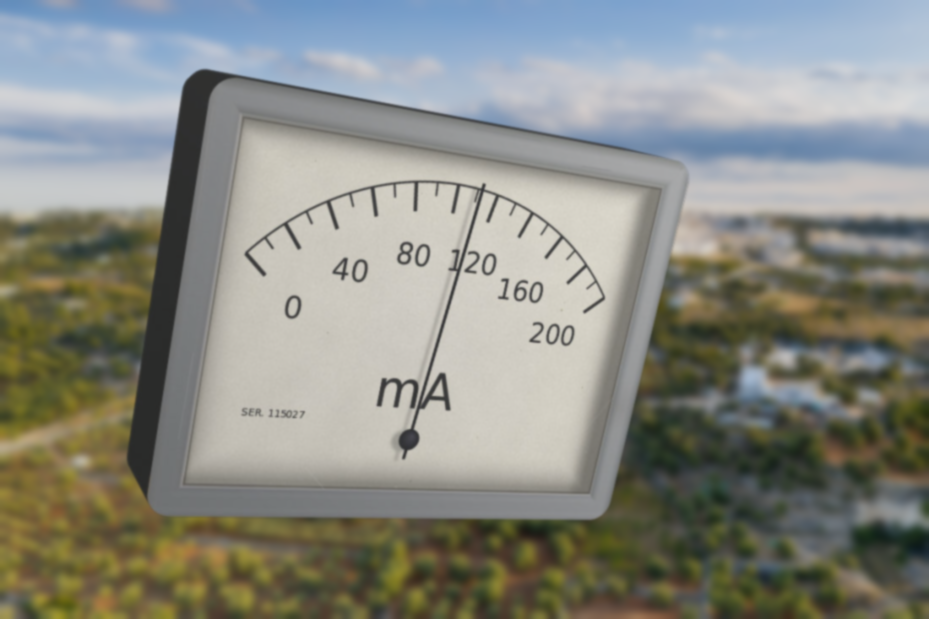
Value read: 110,mA
